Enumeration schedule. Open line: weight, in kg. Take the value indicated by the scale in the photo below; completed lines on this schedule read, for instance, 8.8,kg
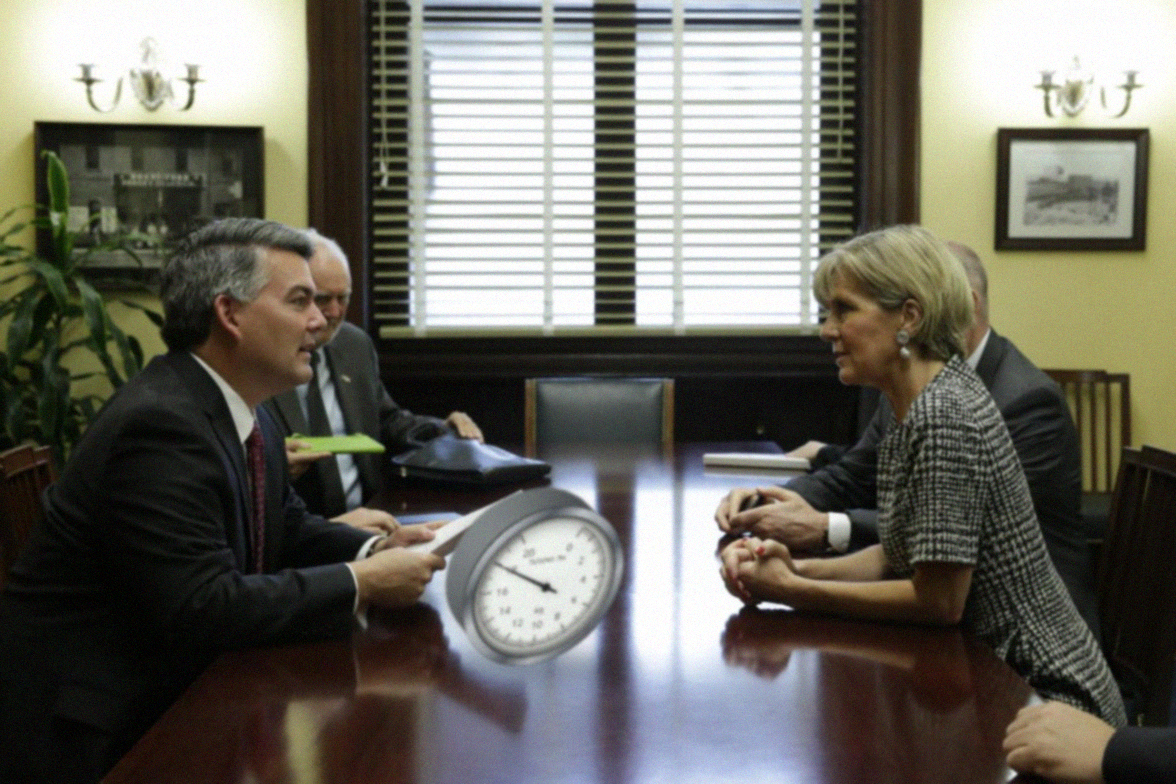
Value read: 18,kg
